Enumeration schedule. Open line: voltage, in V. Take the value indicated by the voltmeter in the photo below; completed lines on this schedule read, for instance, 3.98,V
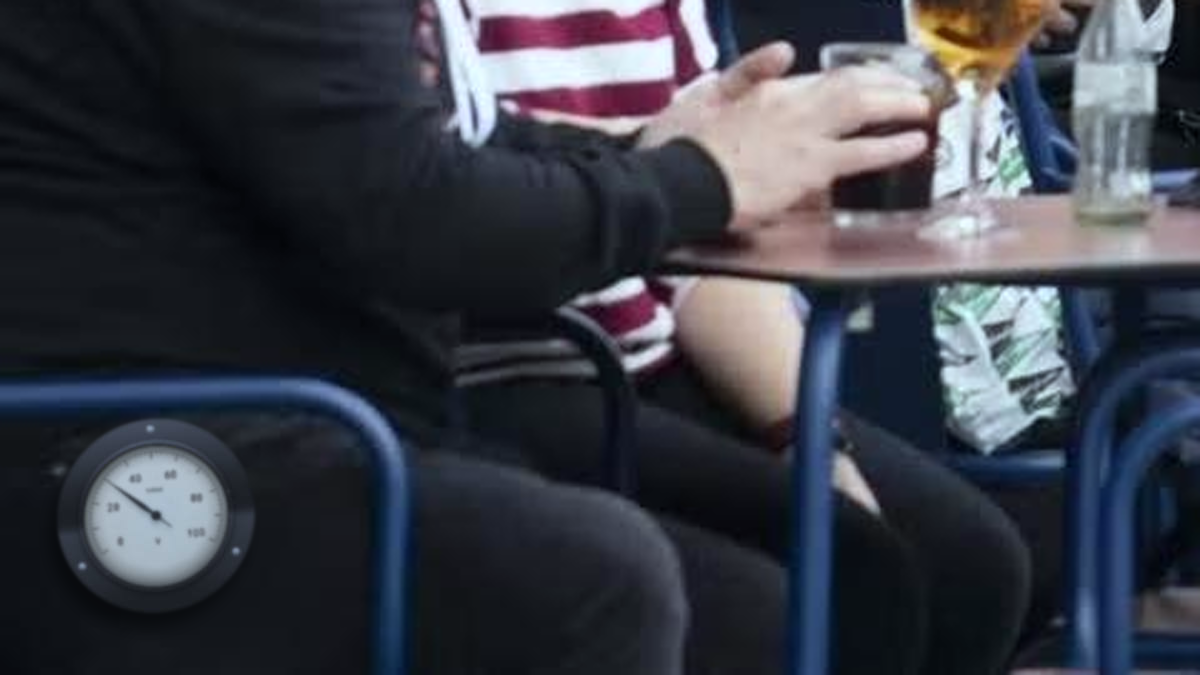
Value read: 30,V
